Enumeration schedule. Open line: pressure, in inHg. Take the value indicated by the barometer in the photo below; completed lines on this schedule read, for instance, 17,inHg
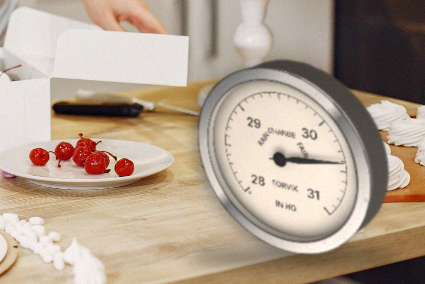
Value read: 30.4,inHg
